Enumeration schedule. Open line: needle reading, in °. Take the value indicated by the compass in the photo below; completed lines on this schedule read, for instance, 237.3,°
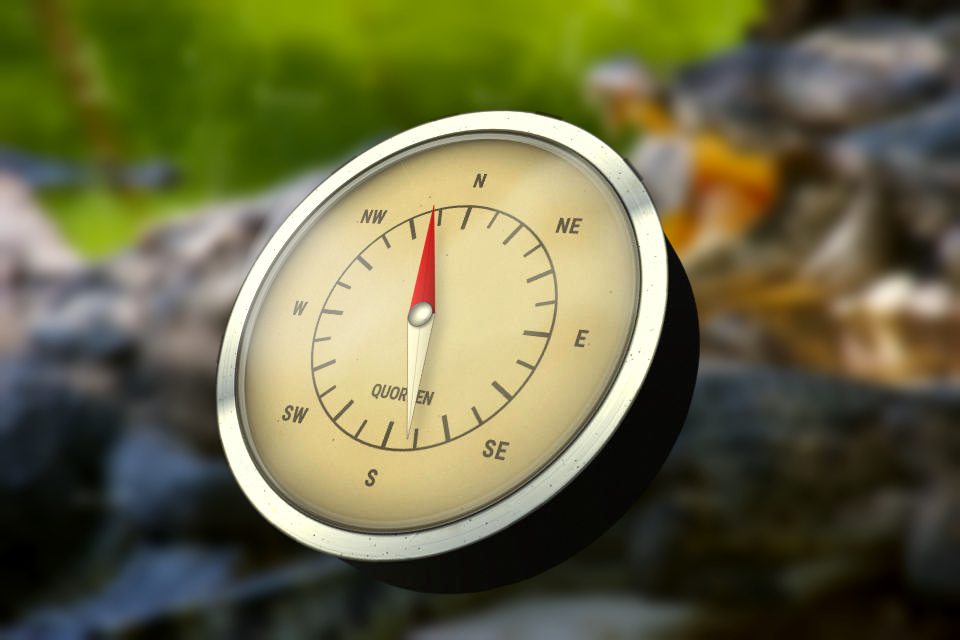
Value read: 345,°
